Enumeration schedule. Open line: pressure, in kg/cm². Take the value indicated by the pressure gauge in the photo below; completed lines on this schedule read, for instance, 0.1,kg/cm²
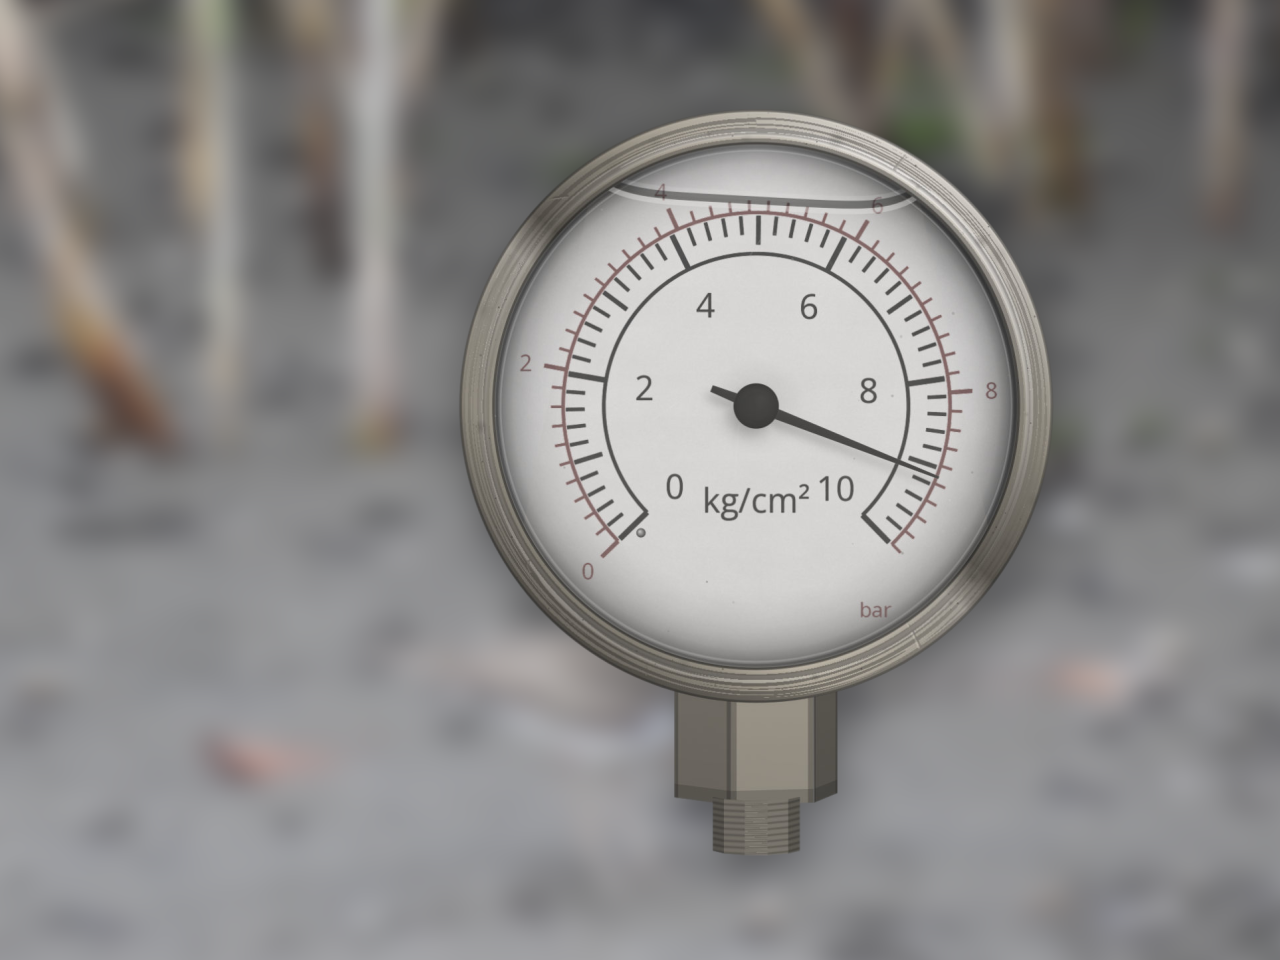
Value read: 9.1,kg/cm²
